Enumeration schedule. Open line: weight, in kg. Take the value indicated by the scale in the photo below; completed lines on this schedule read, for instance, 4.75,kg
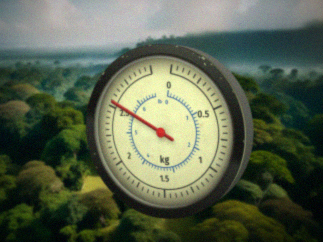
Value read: 2.55,kg
